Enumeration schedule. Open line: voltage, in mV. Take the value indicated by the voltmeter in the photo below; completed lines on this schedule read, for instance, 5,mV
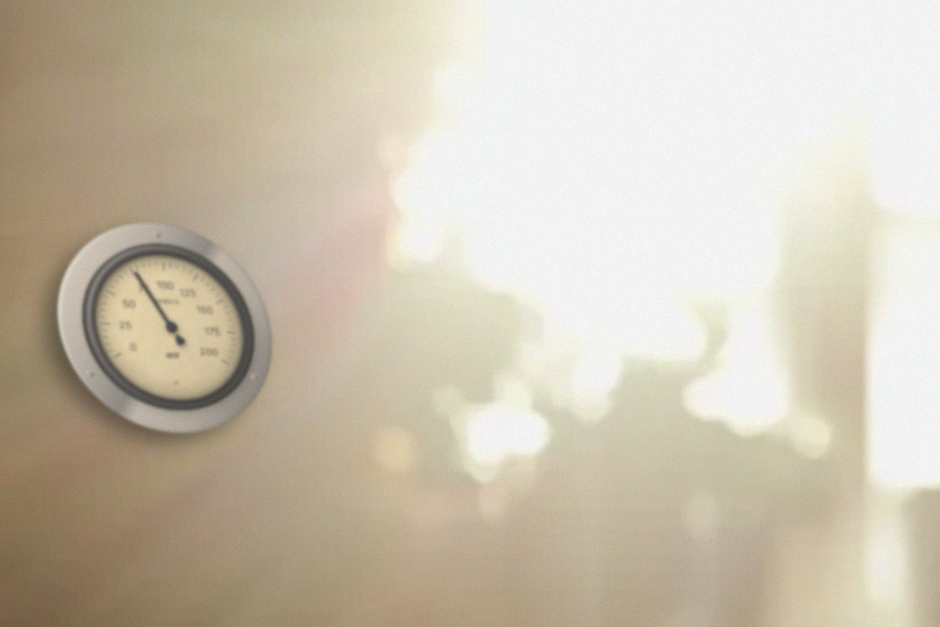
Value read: 75,mV
